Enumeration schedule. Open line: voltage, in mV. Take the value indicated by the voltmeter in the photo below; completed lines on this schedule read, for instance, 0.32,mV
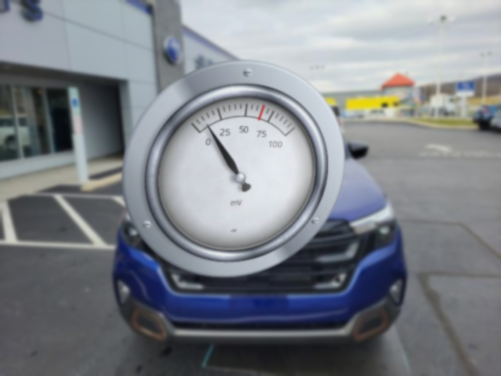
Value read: 10,mV
